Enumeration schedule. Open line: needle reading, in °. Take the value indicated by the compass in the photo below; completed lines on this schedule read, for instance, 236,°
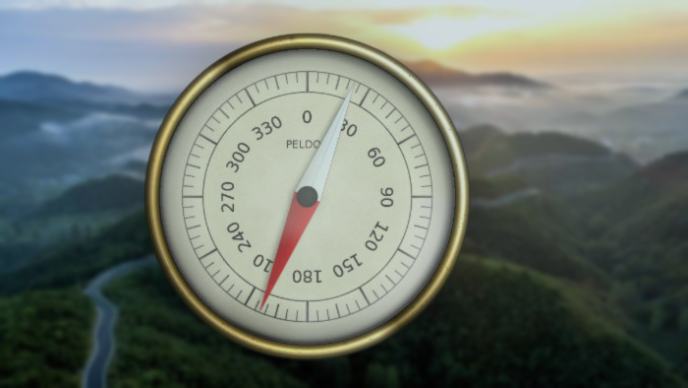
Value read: 202.5,°
